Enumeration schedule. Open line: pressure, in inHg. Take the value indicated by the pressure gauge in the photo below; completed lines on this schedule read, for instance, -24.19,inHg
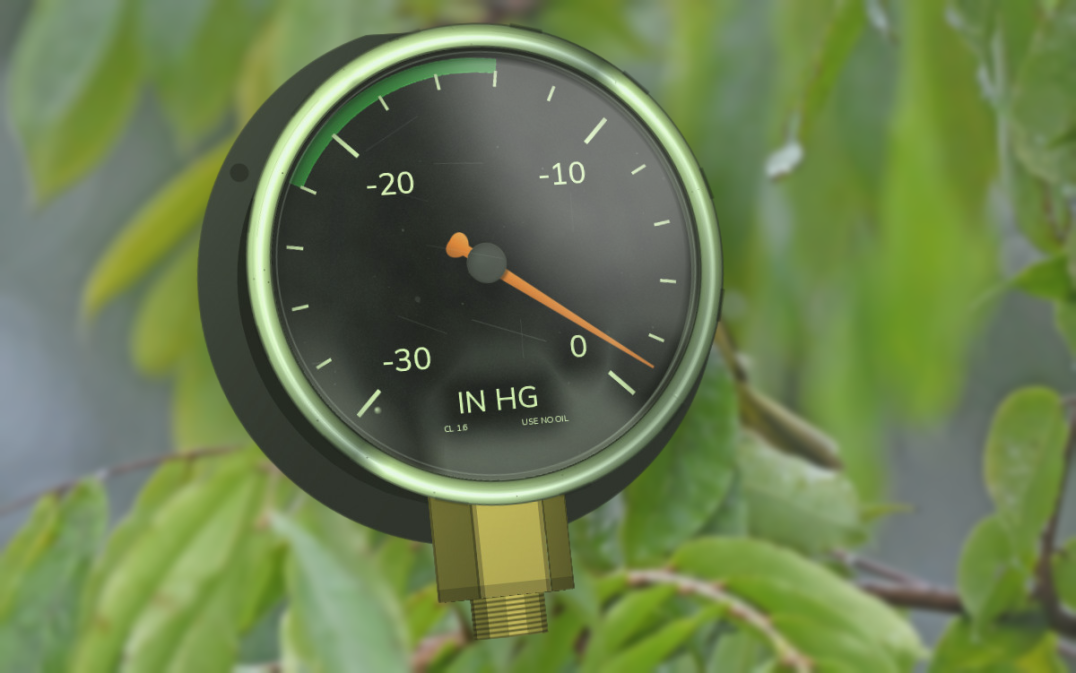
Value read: -1,inHg
